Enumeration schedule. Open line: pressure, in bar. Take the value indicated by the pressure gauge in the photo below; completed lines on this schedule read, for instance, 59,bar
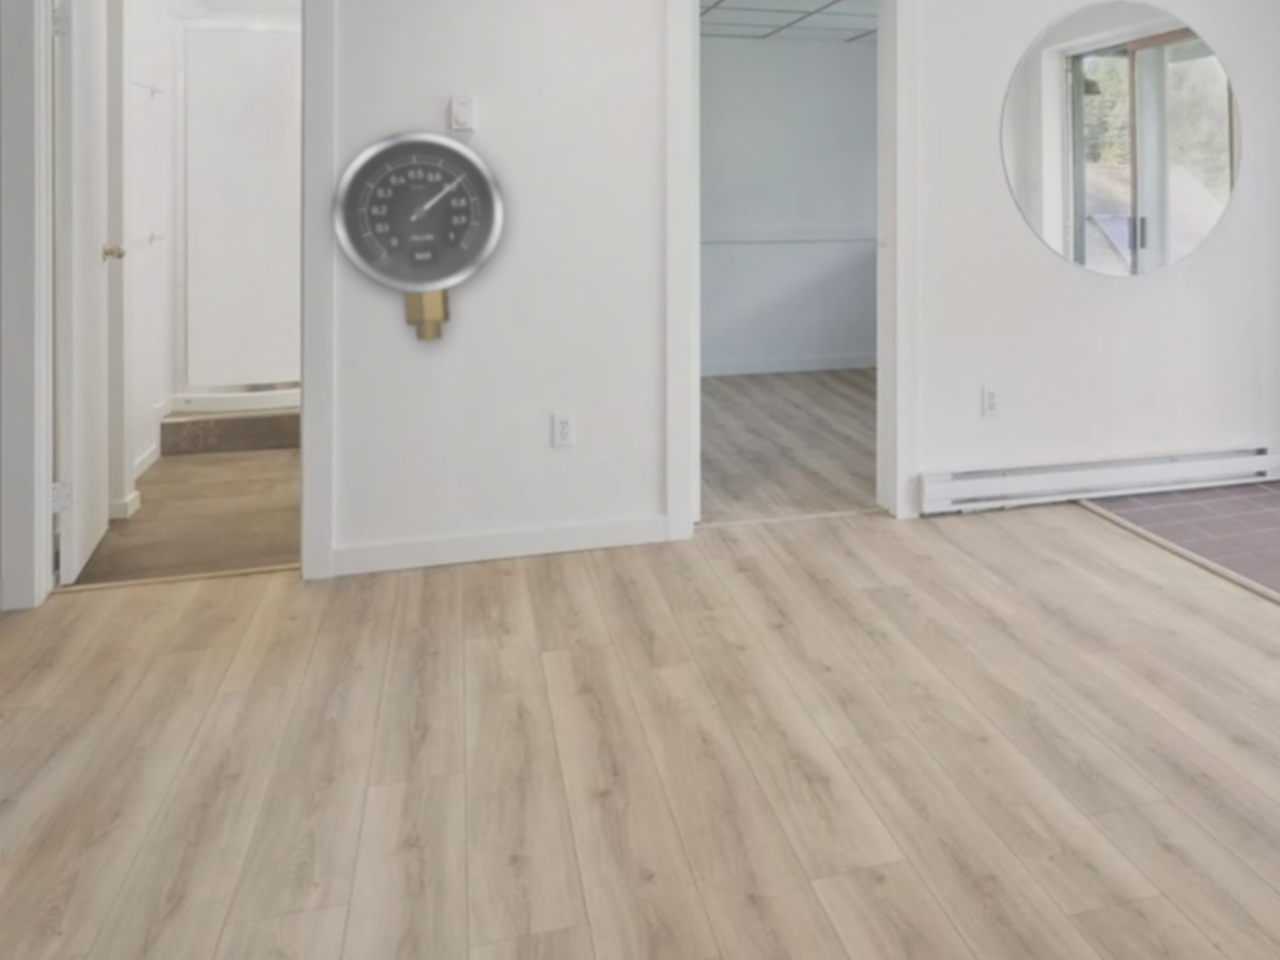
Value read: 0.7,bar
